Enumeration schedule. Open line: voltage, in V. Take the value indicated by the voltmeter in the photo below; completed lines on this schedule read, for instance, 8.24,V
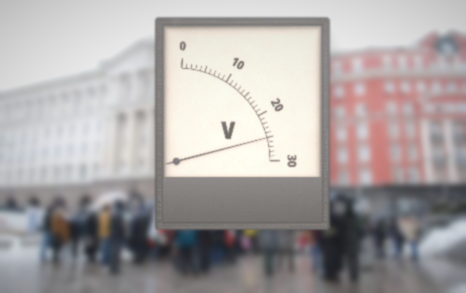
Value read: 25,V
